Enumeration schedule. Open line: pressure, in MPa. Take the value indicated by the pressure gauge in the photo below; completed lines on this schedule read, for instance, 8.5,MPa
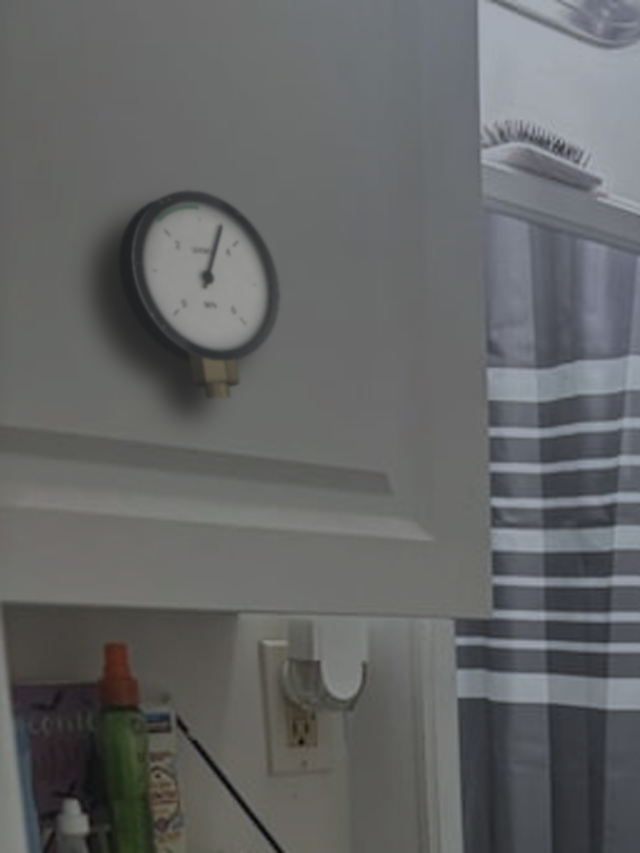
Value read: 3.5,MPa
